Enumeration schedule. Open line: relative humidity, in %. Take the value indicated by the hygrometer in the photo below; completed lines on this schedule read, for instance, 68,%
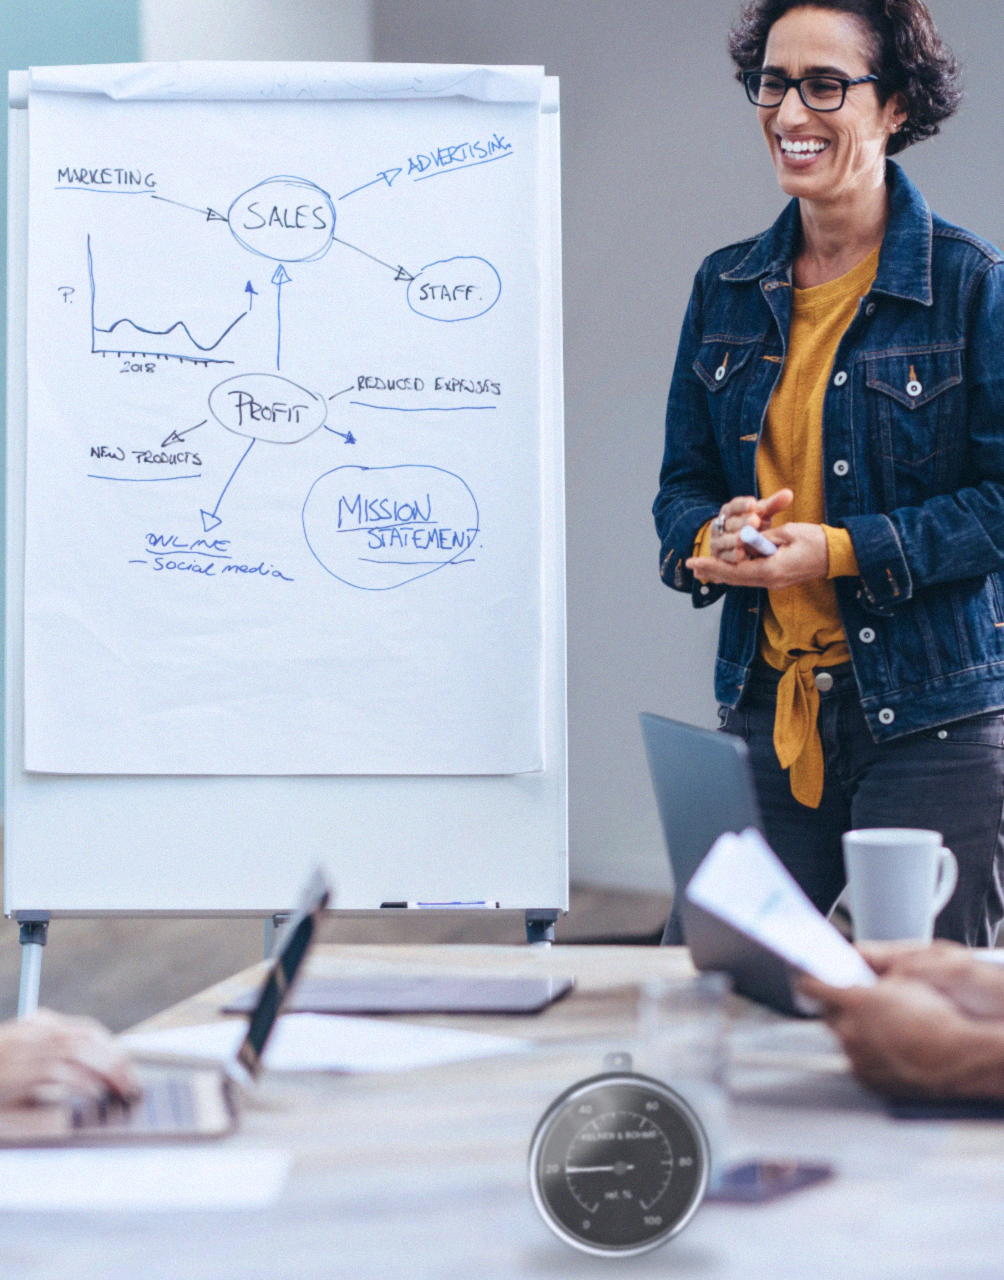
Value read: 20,%
